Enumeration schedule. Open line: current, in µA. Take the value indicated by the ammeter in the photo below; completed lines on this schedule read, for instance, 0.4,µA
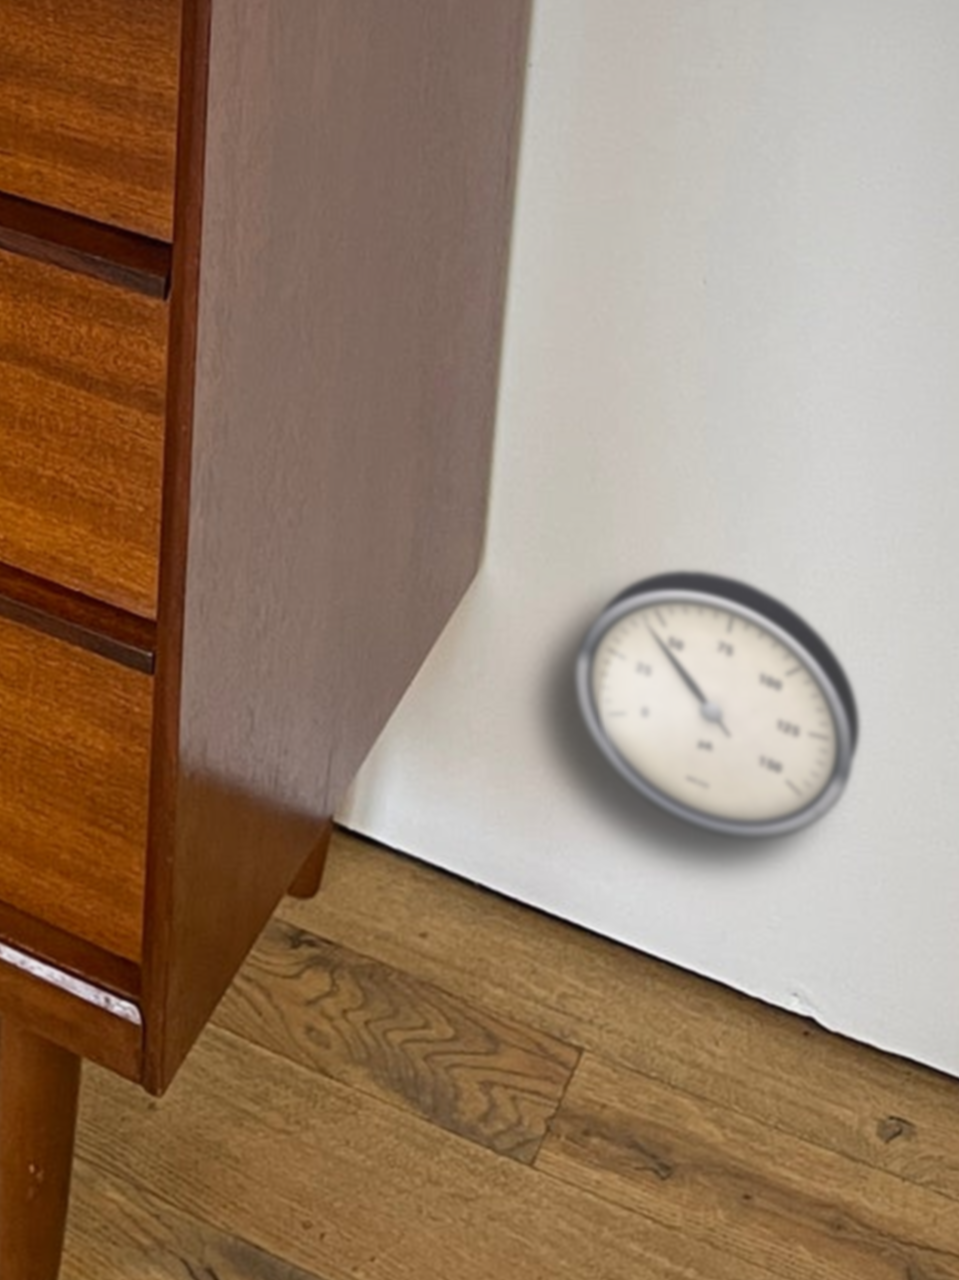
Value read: 45,µA
